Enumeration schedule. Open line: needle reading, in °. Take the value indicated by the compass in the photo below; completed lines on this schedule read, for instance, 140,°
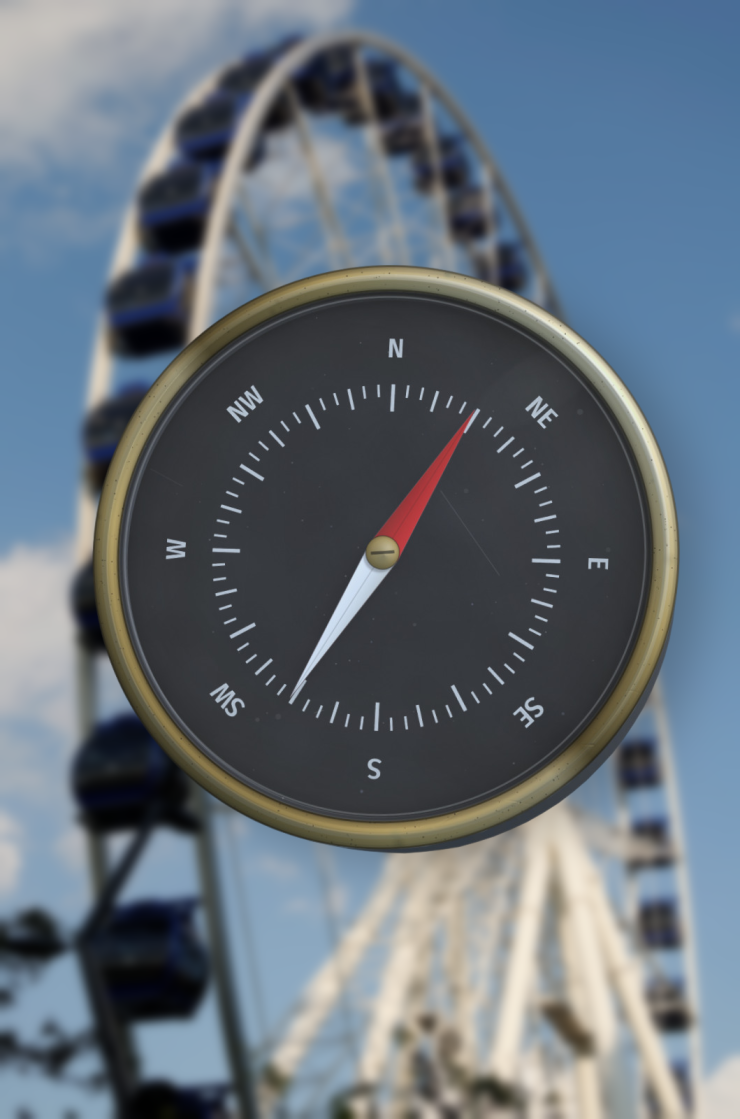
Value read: 30,°
